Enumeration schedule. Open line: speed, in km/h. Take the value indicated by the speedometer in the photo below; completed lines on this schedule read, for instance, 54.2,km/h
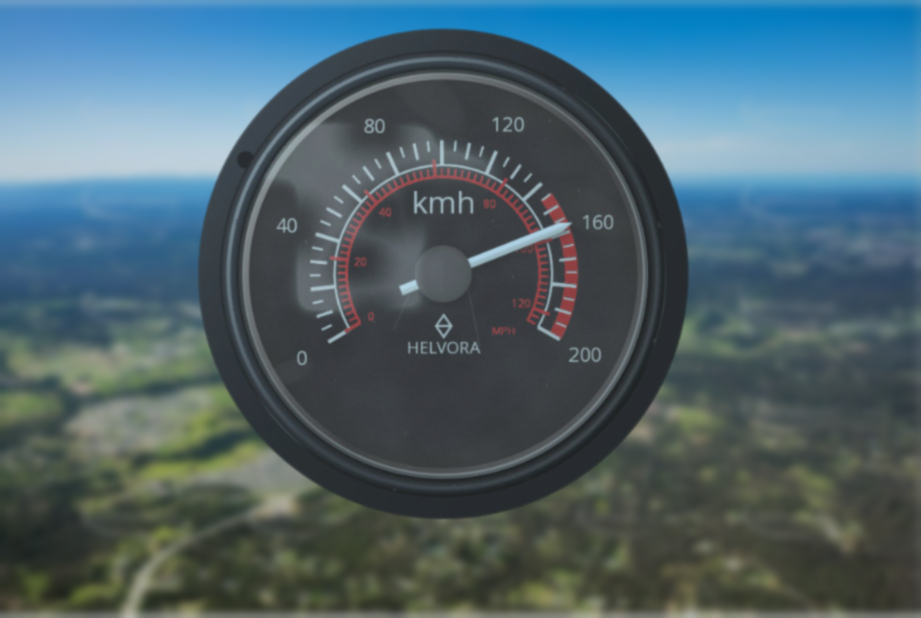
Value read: 157.5,km/h
